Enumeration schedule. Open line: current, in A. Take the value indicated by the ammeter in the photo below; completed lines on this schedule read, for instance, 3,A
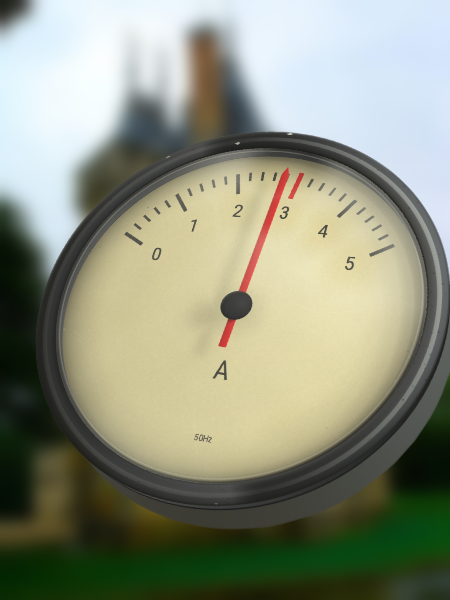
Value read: 2.8,A
